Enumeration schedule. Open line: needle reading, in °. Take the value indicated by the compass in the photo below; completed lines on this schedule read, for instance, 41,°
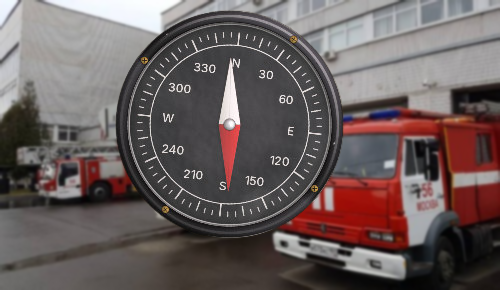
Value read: 175,°
